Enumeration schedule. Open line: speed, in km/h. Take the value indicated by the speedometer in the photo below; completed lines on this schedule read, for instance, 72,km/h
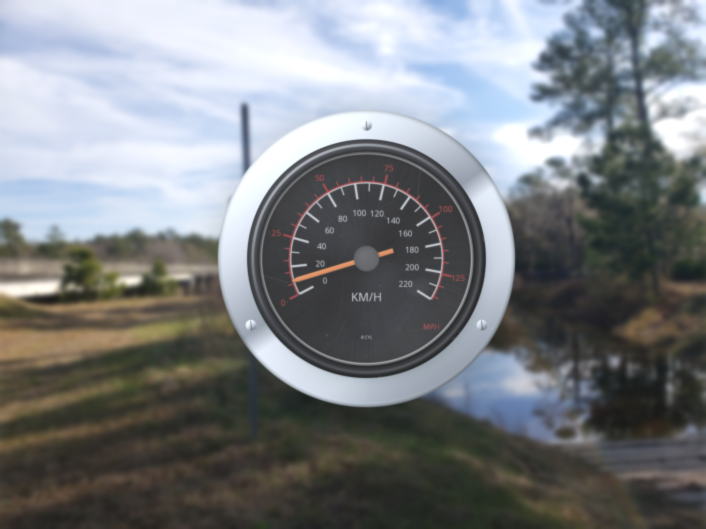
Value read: 10,km/h
